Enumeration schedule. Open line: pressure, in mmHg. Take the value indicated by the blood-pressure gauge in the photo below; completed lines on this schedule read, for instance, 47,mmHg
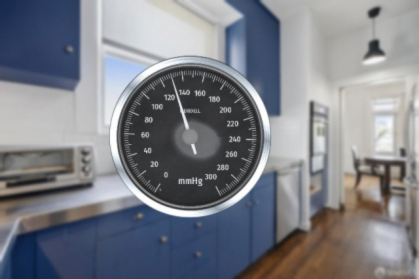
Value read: 130,mmHg
